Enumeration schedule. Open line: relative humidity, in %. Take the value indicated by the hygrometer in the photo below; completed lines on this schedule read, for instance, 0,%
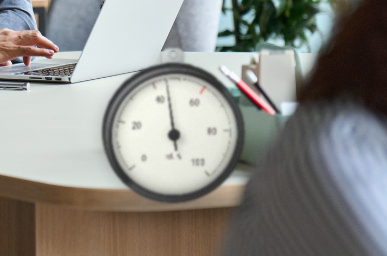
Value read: 45,%
